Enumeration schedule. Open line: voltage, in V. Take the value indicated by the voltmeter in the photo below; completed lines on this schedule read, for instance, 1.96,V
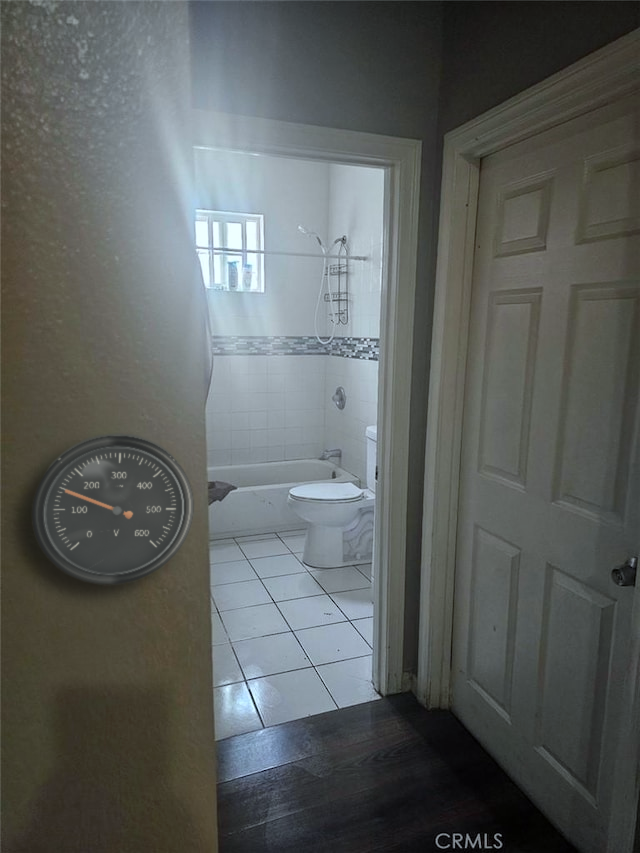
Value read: 150,V
